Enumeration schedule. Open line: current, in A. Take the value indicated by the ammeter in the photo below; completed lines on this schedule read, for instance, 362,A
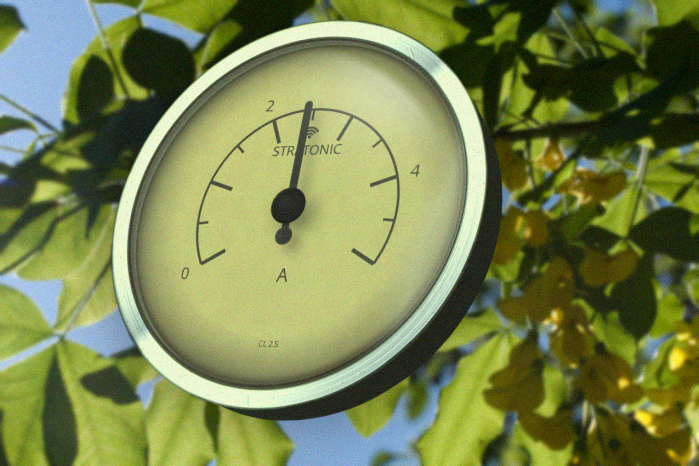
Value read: 2.5,A
